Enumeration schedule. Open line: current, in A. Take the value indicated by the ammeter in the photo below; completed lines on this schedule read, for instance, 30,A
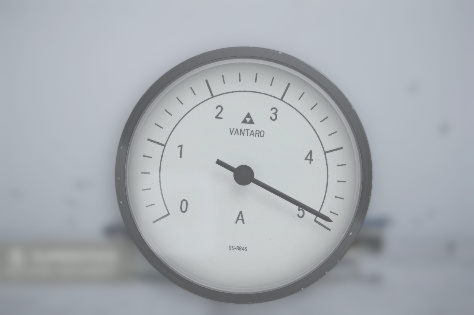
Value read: 4.9,A
